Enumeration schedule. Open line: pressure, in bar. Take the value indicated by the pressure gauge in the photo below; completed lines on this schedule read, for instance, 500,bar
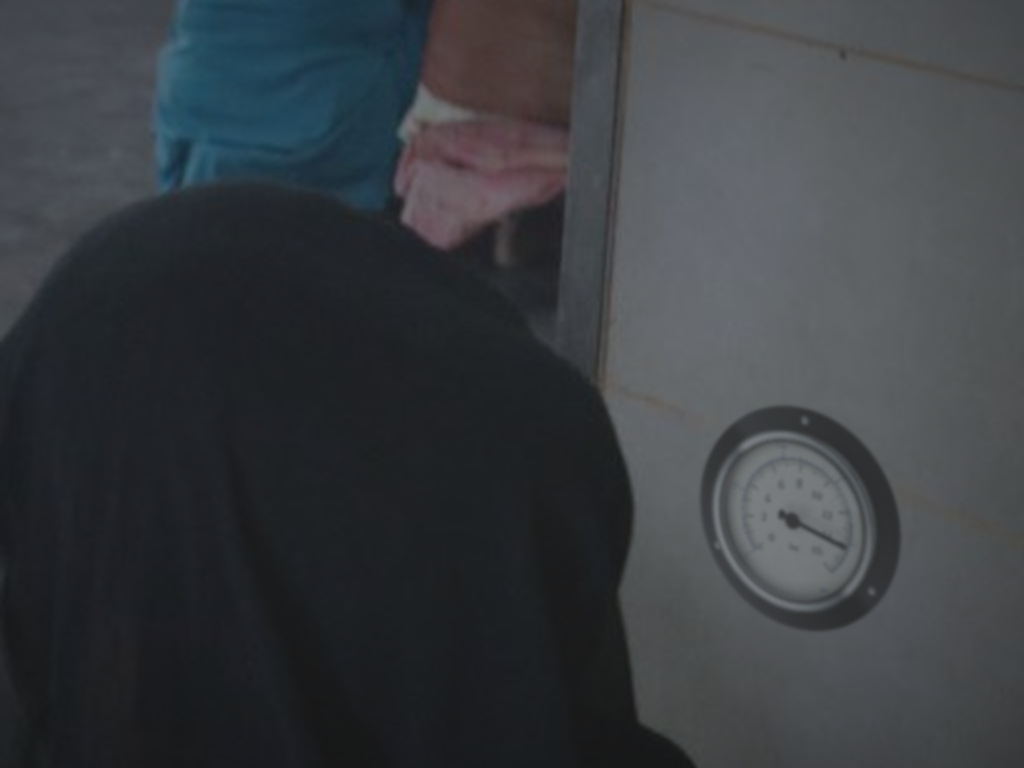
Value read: 14,bar
